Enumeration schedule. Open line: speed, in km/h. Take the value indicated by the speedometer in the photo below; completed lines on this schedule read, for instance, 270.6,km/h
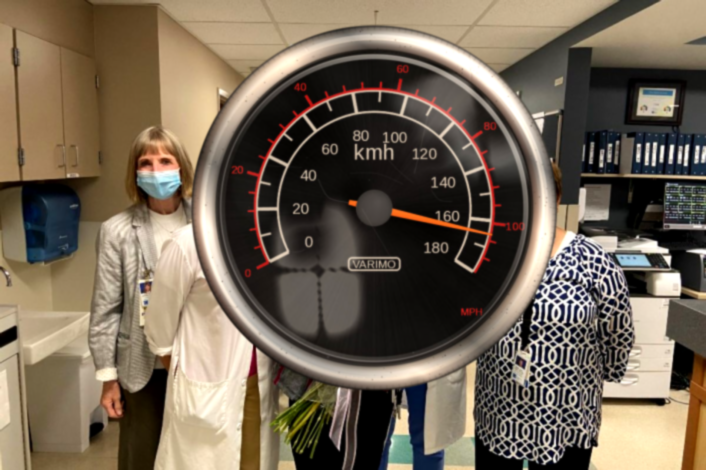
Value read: 165,km/h
